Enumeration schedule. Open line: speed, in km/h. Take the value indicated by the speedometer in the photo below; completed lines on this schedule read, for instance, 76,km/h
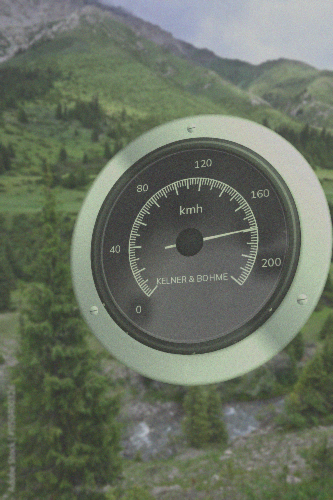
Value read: 180,km/h
